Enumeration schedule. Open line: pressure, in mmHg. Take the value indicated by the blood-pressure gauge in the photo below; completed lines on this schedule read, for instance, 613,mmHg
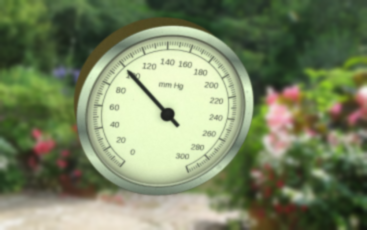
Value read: 100,mmHg
